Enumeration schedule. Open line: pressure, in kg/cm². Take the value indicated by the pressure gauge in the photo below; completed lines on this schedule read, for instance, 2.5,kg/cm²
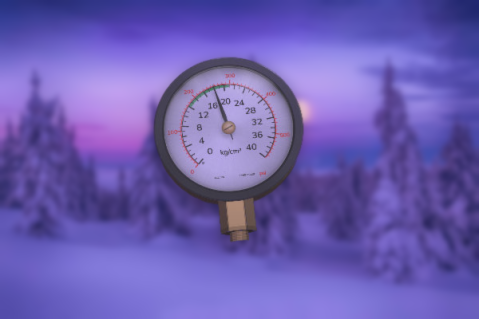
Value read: 18,kg/cm²
